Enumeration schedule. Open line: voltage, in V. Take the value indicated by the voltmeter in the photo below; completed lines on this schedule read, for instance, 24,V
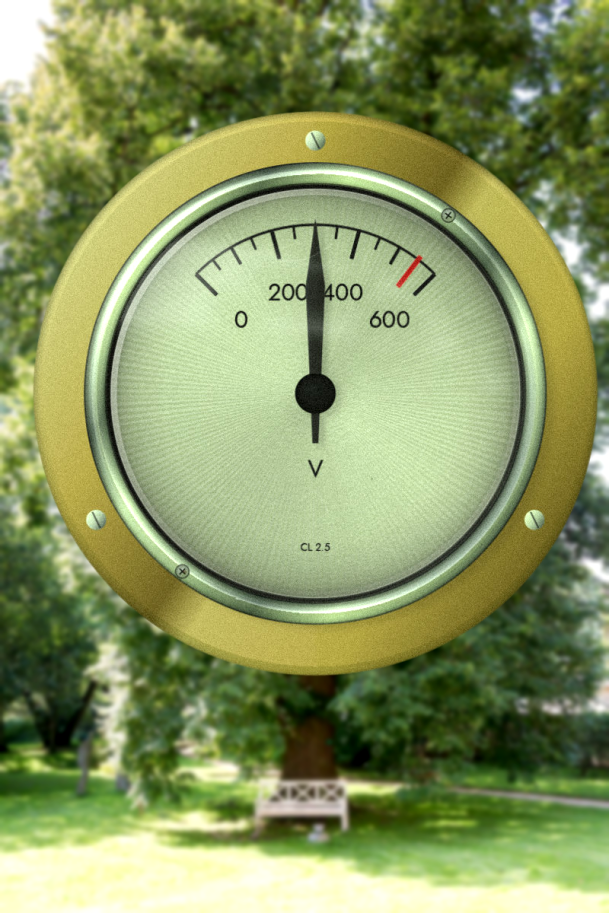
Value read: 300,V
